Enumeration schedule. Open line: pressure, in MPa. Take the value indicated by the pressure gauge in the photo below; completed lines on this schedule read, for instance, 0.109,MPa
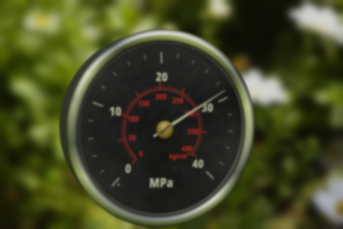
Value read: 29,MPa
